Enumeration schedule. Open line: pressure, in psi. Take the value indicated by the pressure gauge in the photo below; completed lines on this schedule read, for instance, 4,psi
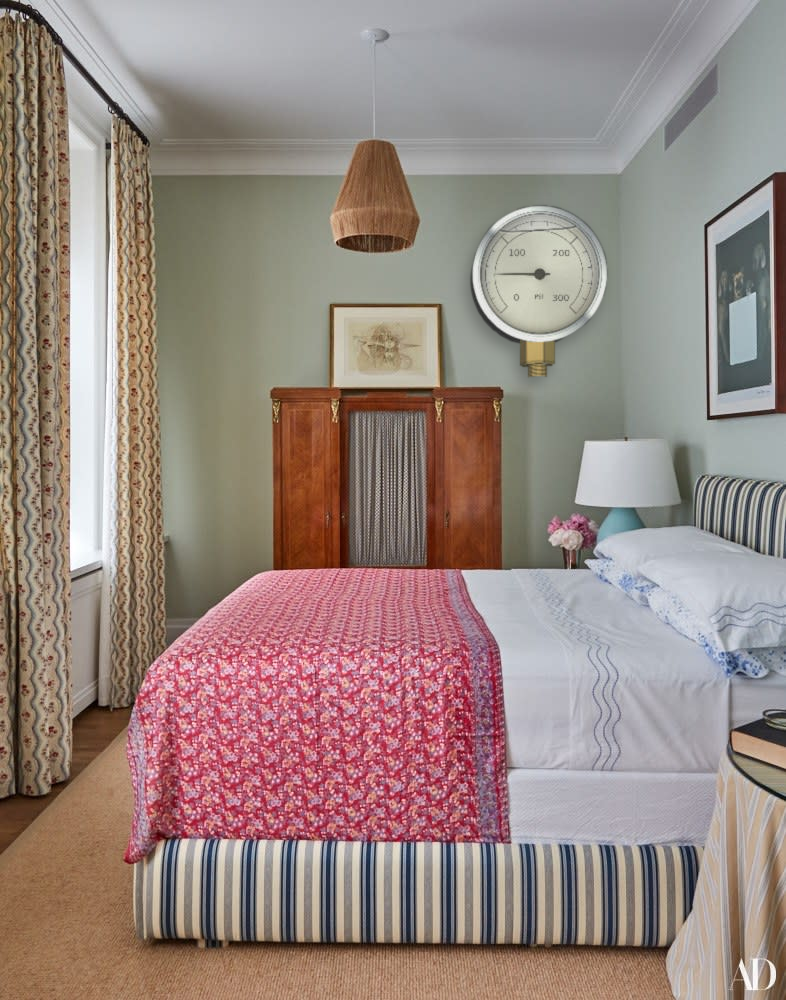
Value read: 50,psi
